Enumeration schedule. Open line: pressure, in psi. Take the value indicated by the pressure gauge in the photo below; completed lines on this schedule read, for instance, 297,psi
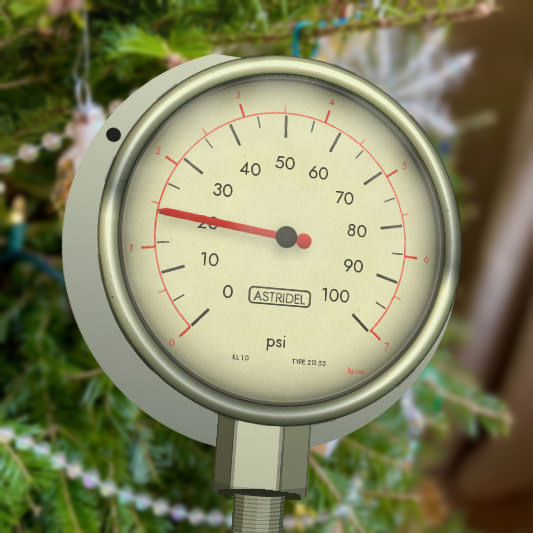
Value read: 20,psi
